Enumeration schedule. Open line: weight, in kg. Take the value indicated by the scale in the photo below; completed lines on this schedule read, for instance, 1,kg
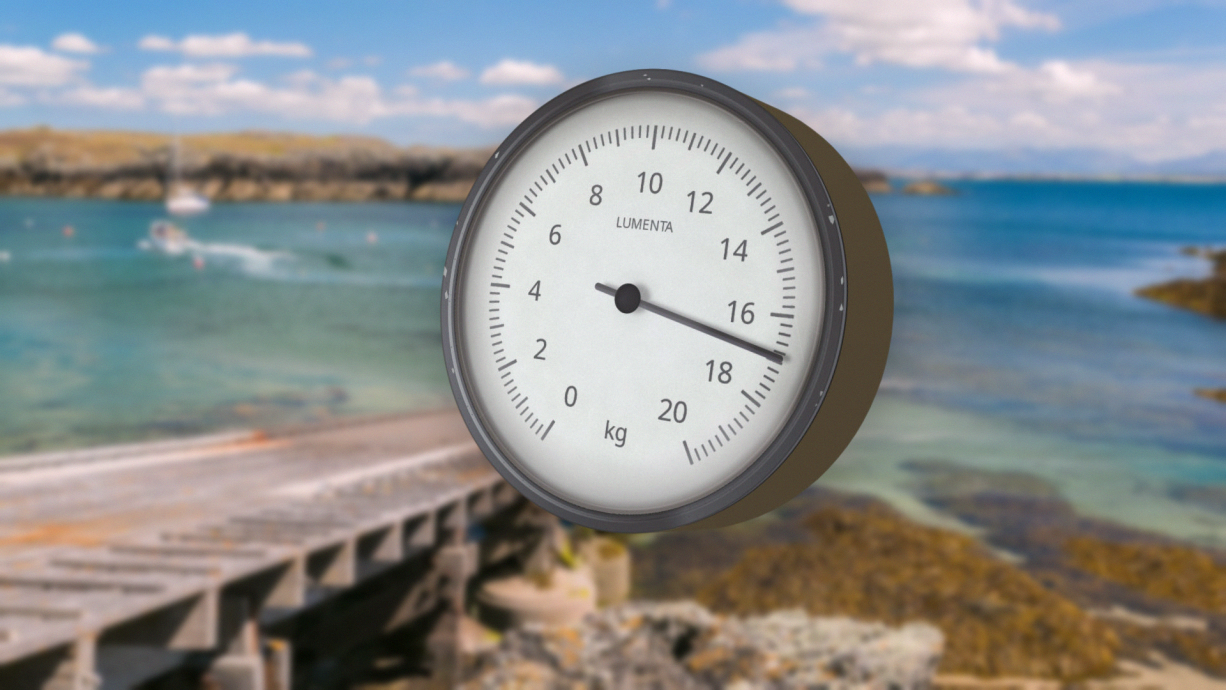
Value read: 16.9,kg
